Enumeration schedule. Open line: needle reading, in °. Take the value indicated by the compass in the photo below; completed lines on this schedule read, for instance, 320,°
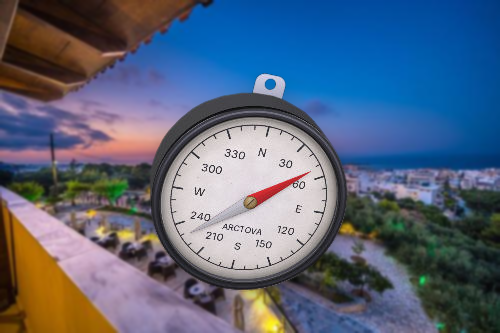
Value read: 50,°
